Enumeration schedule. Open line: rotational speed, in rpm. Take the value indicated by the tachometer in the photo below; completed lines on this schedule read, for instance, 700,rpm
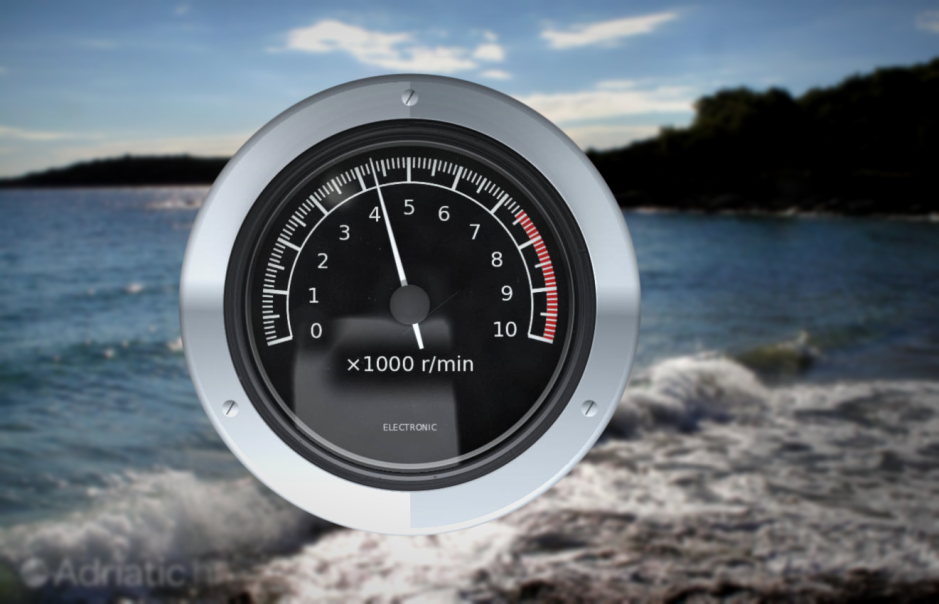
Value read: 4300,rpm
